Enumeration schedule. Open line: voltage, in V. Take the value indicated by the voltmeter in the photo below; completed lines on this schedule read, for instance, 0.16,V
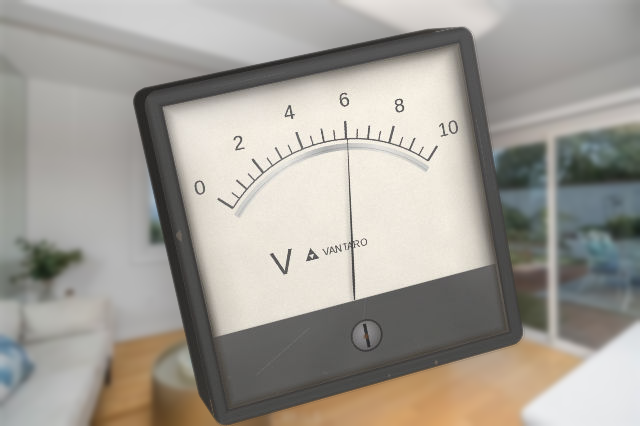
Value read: 6,V
